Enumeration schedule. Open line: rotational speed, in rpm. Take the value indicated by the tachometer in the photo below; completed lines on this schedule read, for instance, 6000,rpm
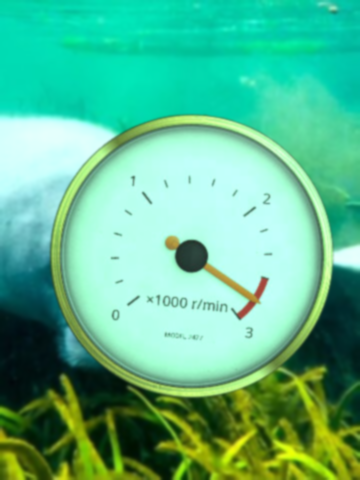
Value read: 2800,rpm
